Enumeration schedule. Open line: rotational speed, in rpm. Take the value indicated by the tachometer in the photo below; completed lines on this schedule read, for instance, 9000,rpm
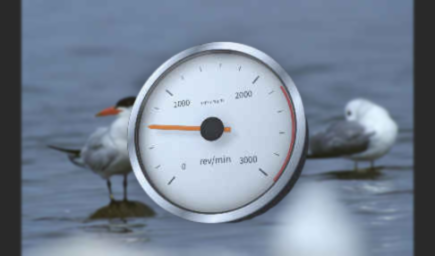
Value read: 600,rpm
